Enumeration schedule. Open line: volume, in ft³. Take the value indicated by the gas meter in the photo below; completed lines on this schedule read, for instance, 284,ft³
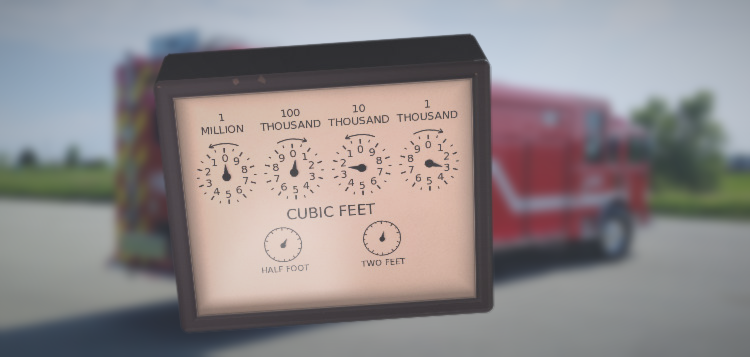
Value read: 2300,ft³
